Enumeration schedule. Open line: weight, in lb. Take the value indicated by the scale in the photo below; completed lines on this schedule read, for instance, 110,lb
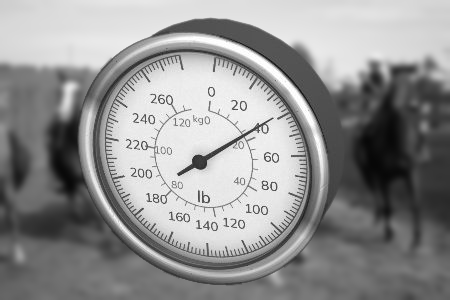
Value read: 38,lb
